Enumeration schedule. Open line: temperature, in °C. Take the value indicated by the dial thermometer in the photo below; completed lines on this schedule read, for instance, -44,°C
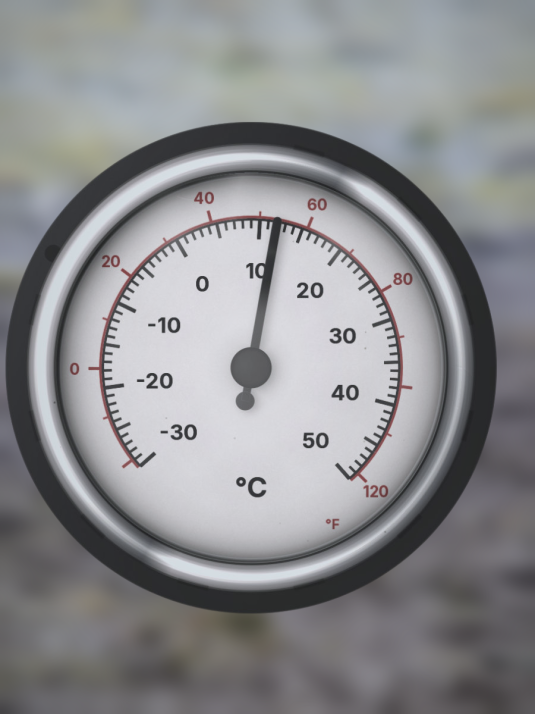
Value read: 12,°C
